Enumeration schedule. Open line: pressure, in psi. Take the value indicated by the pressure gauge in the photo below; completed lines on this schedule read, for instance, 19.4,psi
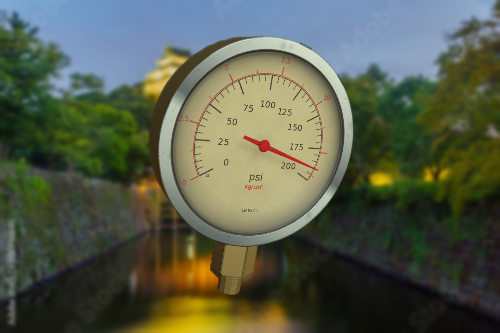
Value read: 190,psi
